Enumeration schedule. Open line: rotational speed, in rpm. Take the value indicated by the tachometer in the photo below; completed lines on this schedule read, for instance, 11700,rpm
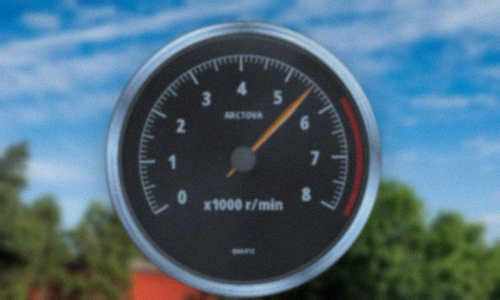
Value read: 5500,rpm
